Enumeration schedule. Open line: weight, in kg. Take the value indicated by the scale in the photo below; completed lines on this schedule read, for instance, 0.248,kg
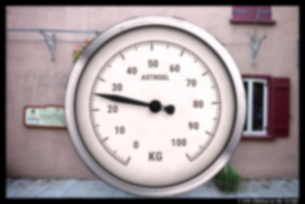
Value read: 25,kg
